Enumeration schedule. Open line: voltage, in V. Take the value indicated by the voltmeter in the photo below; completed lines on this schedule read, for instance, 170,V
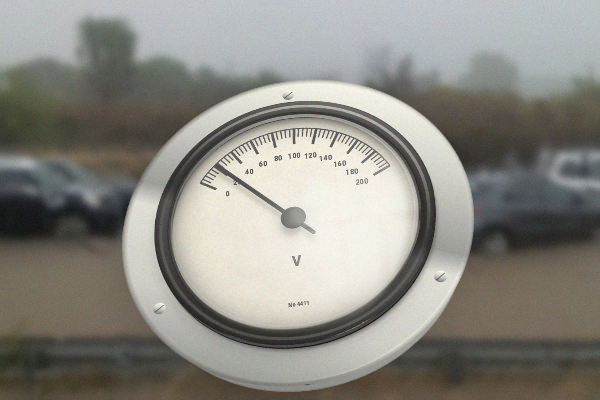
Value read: 20,V
